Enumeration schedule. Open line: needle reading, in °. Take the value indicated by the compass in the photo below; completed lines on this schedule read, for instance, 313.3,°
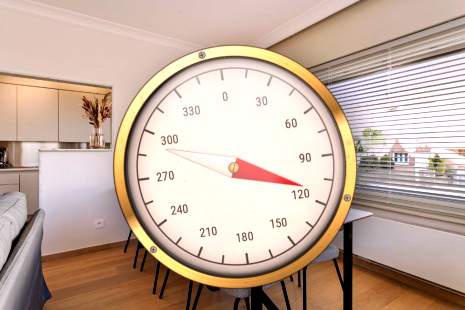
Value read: 112.5,°
